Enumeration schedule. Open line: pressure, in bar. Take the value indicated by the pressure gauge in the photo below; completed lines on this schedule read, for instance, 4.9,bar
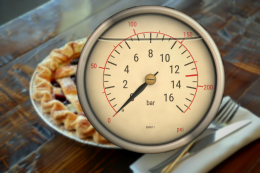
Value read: 0,bar
